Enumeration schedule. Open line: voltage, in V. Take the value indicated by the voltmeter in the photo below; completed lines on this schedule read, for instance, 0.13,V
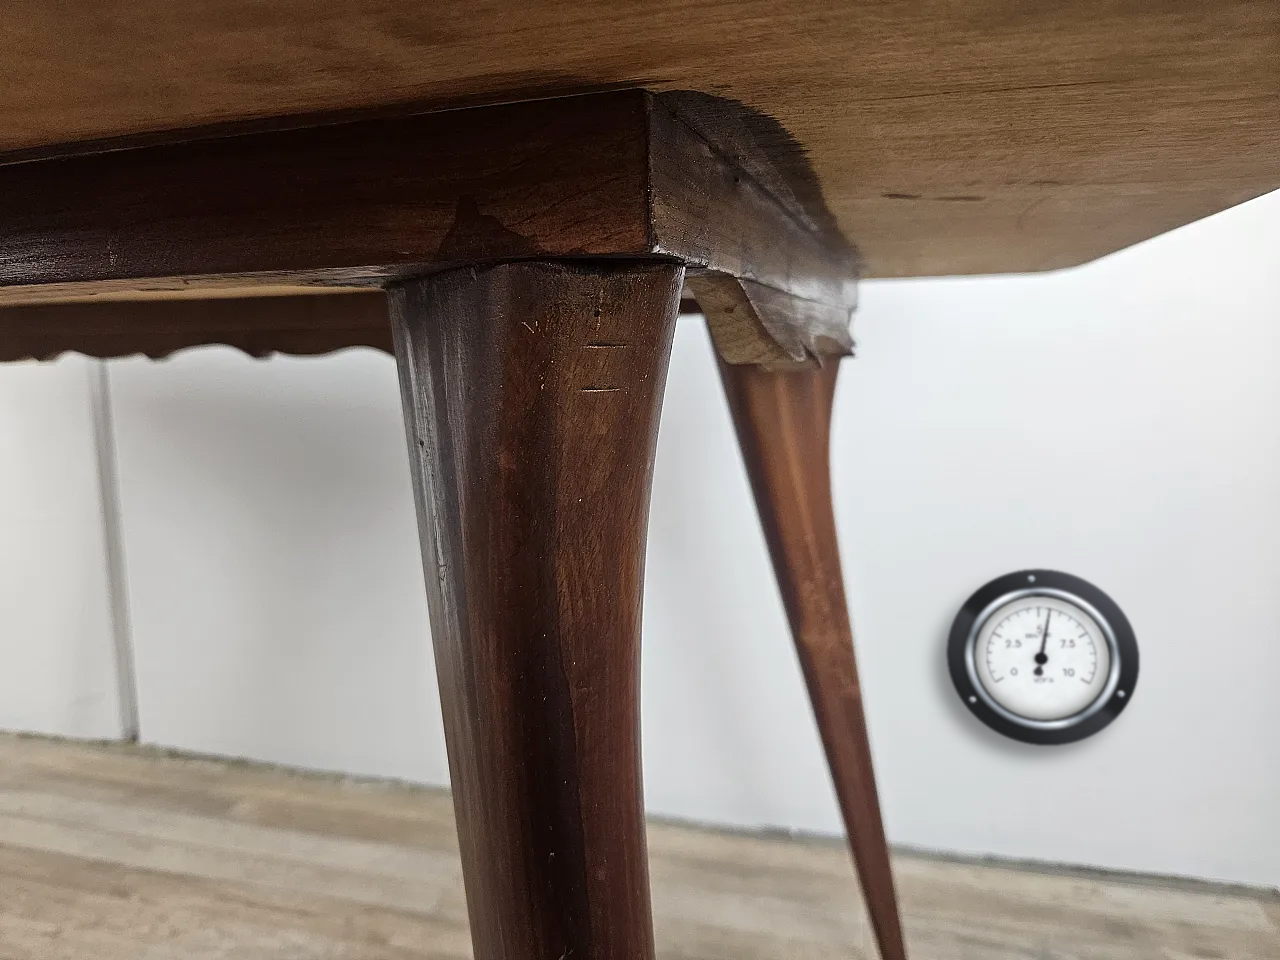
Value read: 5.5,V
